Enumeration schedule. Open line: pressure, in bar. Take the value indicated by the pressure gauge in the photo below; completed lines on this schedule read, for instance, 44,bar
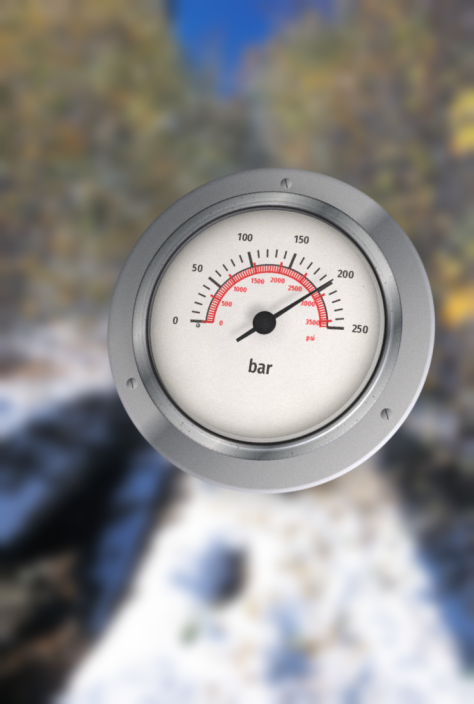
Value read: 200,bar
